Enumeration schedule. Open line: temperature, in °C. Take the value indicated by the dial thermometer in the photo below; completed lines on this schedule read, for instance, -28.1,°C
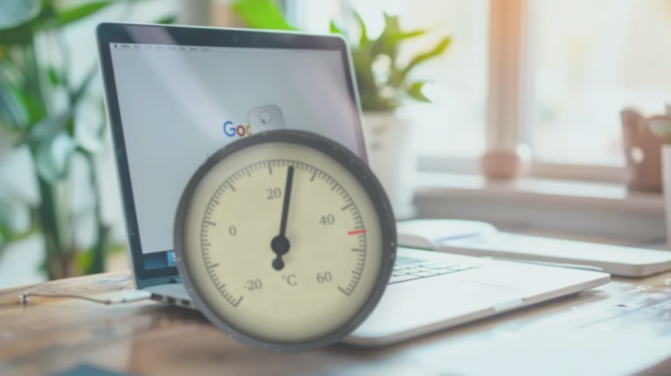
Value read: 25,°C
